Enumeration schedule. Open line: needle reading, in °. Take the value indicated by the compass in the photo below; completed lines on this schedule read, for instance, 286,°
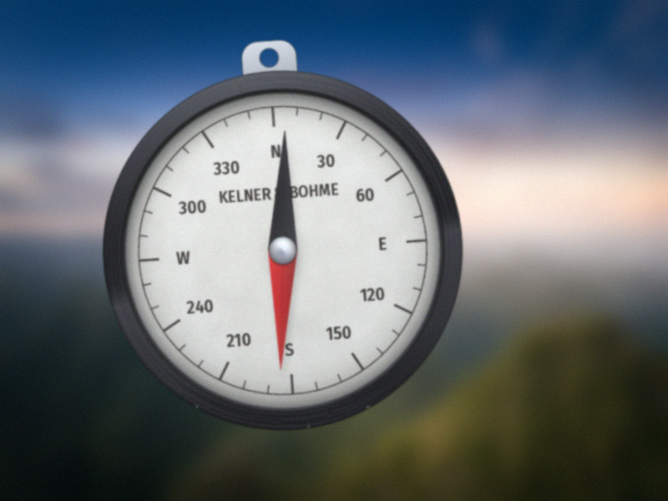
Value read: 185,°
